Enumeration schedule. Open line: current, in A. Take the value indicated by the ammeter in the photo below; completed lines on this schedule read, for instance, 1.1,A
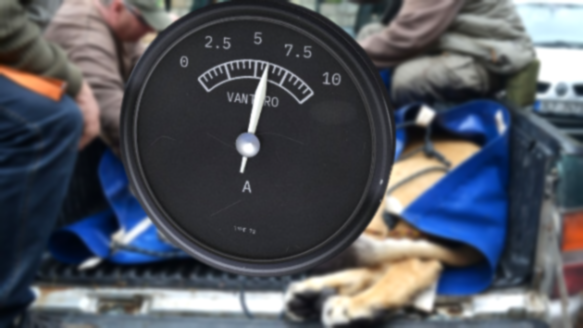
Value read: 6,A
